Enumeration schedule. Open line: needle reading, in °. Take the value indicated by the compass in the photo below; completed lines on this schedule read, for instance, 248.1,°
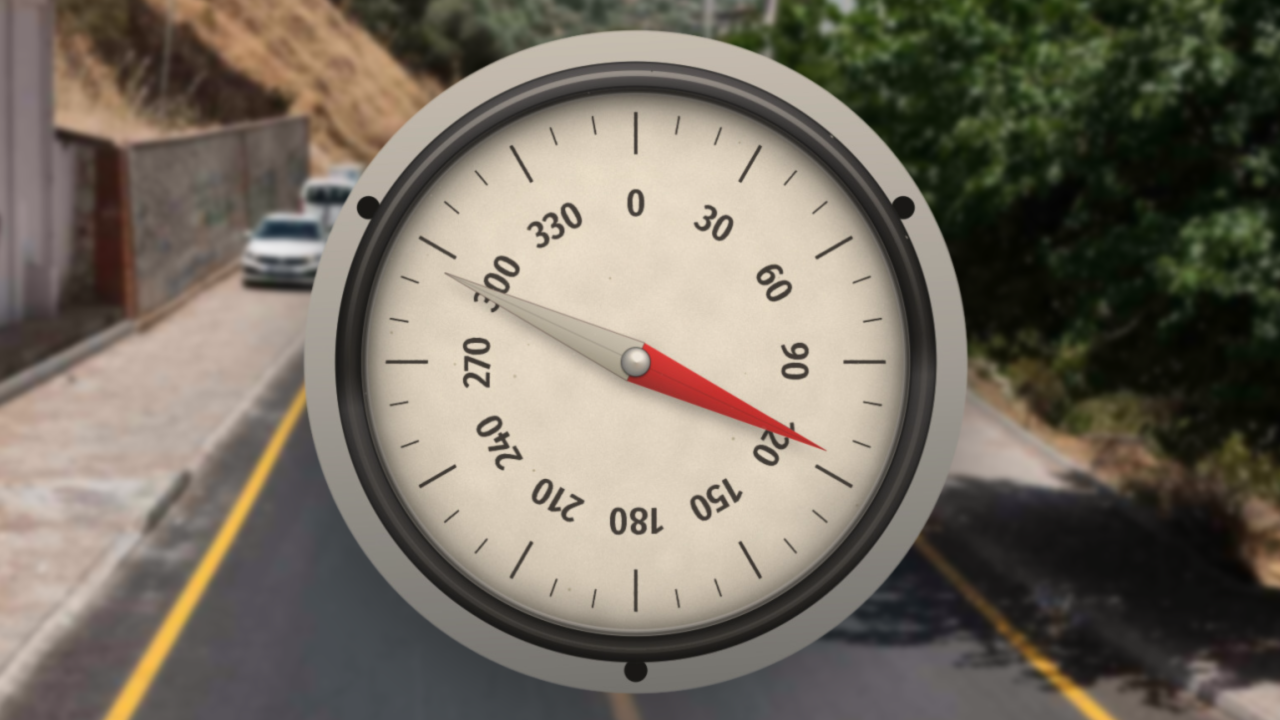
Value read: 115,°
